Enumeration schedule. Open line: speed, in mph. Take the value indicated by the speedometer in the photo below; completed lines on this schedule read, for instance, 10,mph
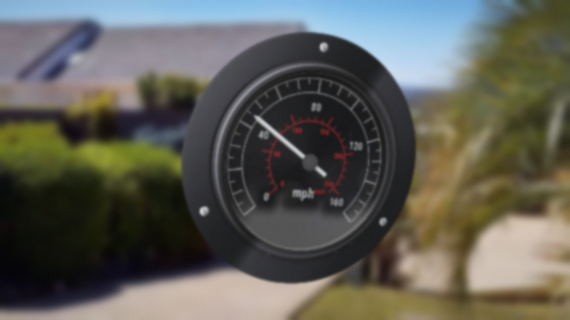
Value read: 45,mph
